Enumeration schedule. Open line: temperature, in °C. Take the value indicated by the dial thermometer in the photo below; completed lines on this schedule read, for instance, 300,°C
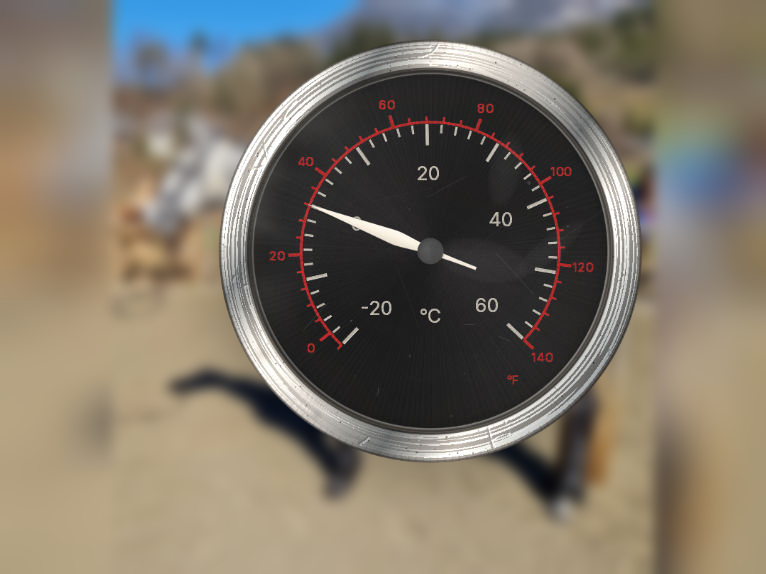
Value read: 0,°C
